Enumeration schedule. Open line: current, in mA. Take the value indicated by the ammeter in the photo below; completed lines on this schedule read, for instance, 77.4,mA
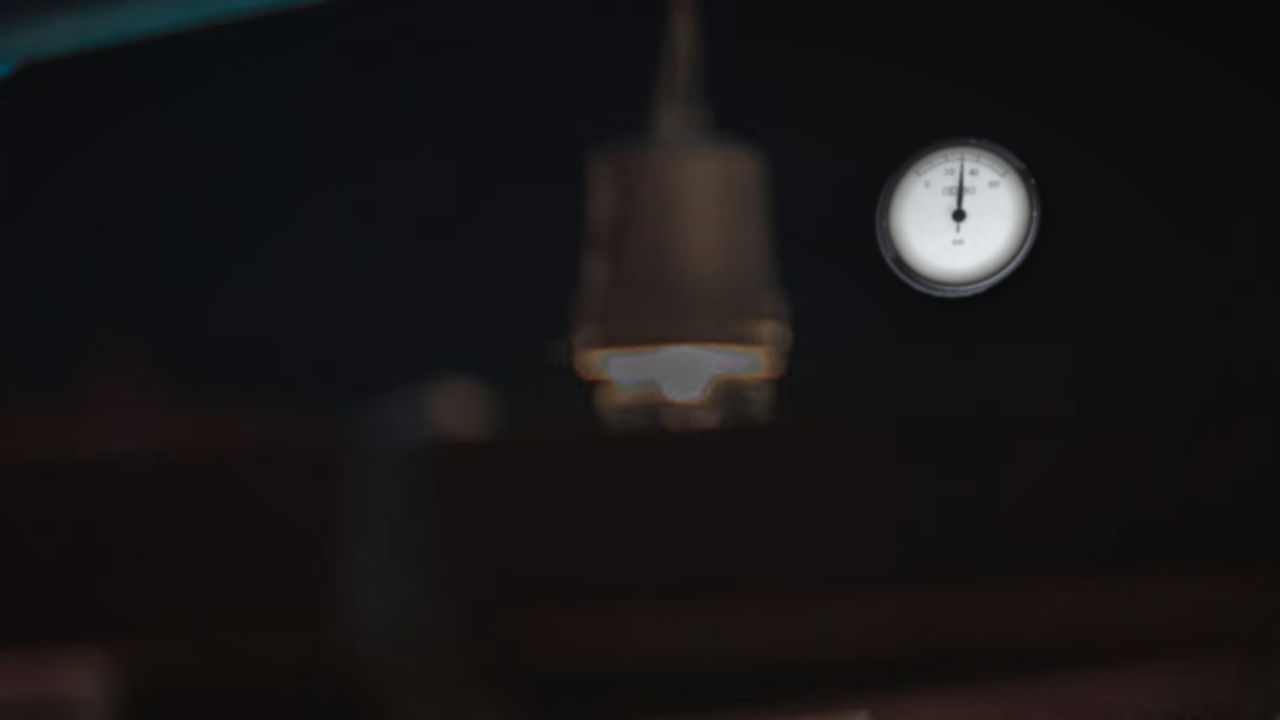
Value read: 30,mA
